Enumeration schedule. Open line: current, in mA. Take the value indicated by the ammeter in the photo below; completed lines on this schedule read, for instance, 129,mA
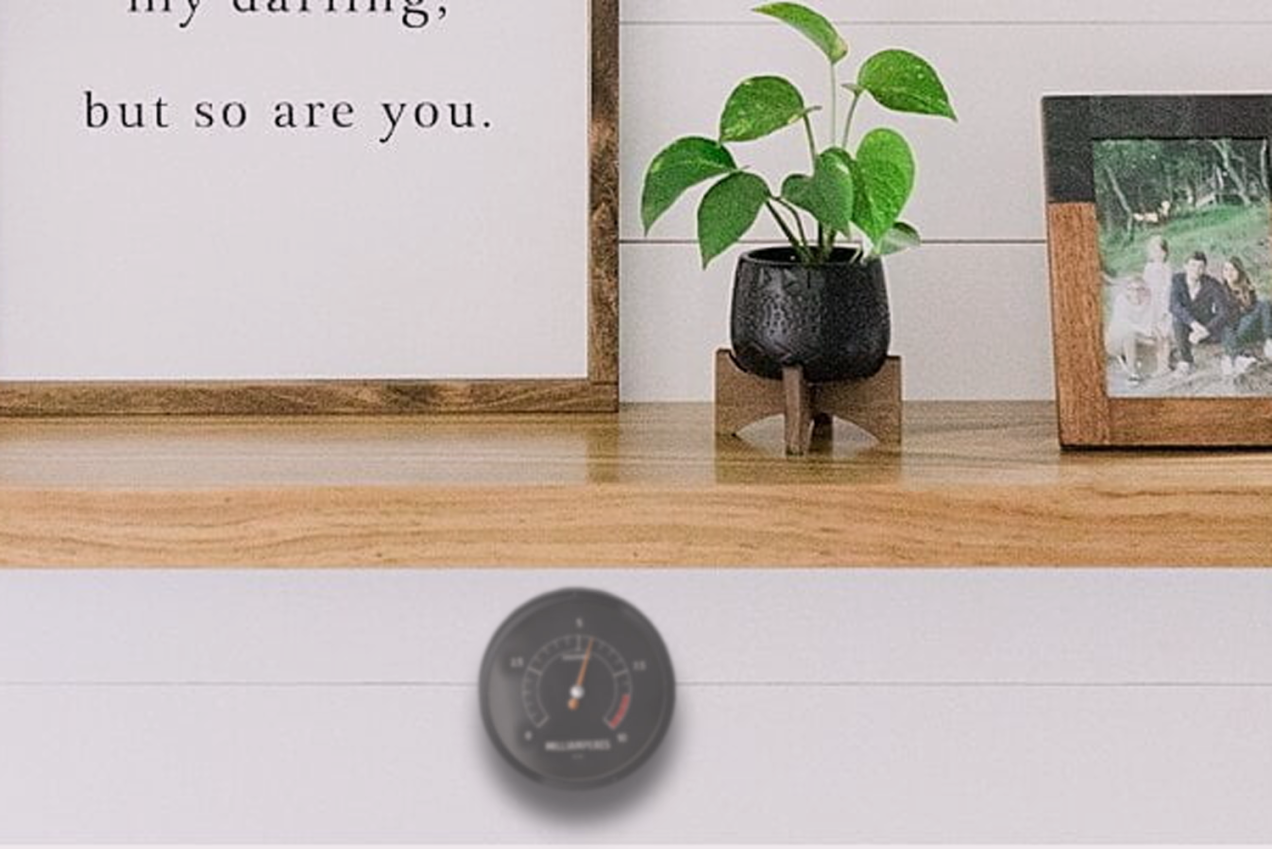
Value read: 5.5,mA
